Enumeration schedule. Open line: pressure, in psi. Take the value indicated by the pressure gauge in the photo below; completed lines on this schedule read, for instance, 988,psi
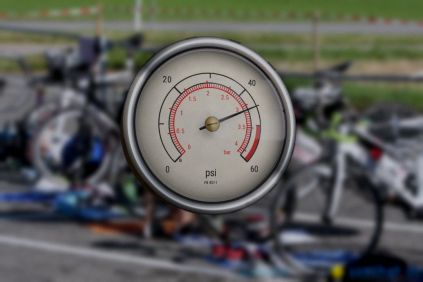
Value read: 45,psi
